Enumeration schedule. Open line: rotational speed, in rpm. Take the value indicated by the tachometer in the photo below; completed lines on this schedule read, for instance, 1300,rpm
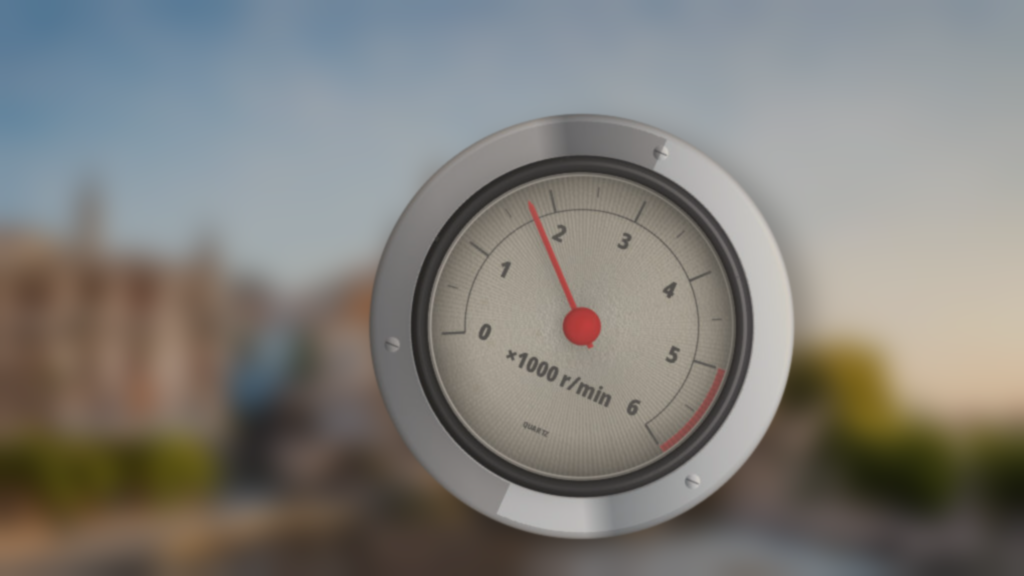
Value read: 1750,rpm
